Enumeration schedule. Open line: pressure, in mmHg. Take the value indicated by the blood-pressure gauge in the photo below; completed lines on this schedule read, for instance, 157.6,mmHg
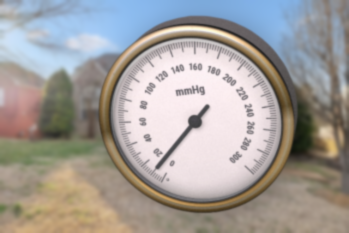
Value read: 10,mmHg
